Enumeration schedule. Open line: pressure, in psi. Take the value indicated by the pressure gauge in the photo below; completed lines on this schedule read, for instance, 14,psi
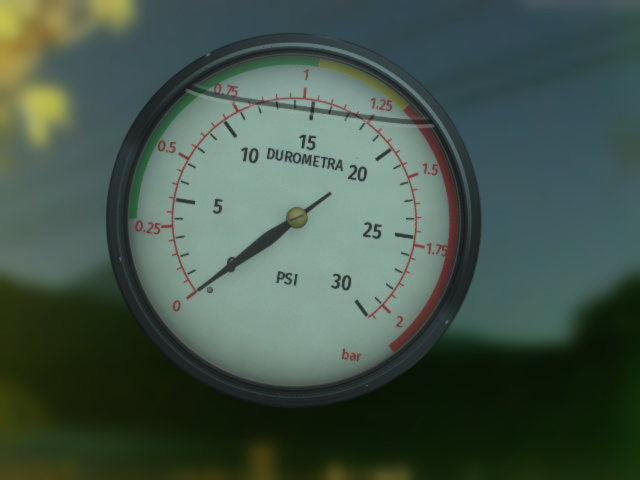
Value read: 0,psi
